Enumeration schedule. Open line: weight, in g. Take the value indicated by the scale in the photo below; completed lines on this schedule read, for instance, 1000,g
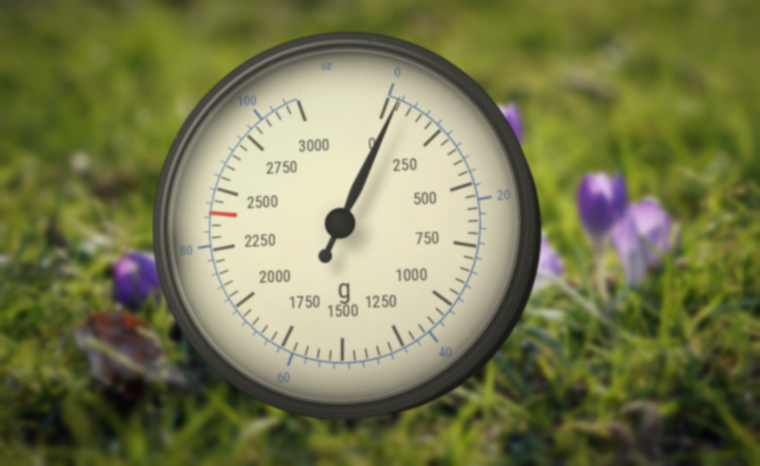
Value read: 50,g
